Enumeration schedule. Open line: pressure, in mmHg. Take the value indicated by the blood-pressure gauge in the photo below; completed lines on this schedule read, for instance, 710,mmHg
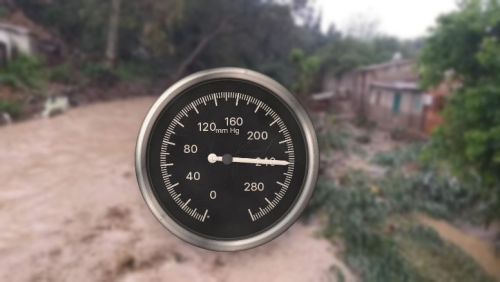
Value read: 240,mmHg
